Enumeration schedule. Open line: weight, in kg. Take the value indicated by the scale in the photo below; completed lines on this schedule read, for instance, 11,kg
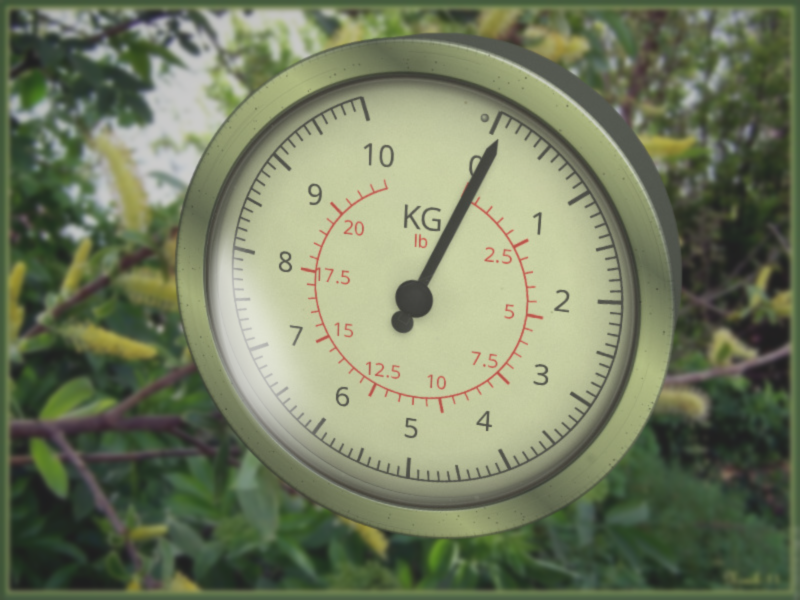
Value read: 0.1,kg
